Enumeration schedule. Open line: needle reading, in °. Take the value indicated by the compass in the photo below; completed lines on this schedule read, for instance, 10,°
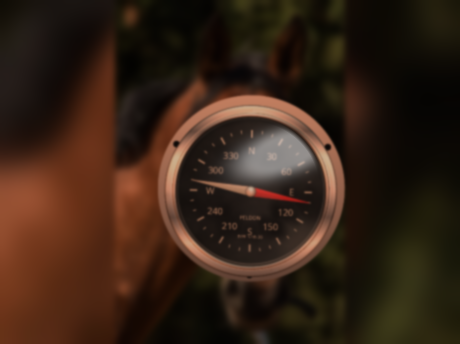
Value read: 100,°
